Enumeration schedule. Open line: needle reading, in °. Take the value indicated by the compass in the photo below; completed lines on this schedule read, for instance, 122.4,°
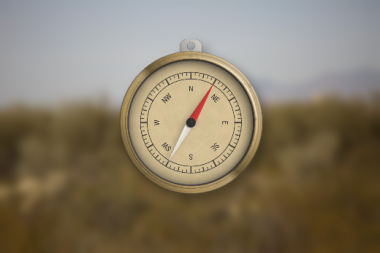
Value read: 30,°
